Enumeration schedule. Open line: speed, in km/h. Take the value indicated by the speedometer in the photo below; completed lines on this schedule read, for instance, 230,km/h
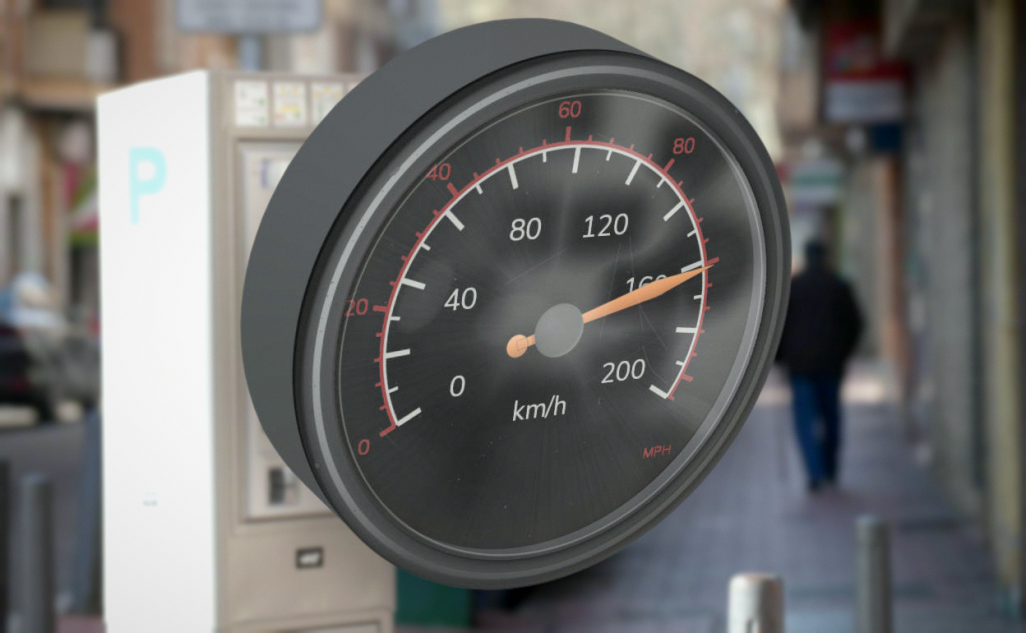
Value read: 160,km/h
